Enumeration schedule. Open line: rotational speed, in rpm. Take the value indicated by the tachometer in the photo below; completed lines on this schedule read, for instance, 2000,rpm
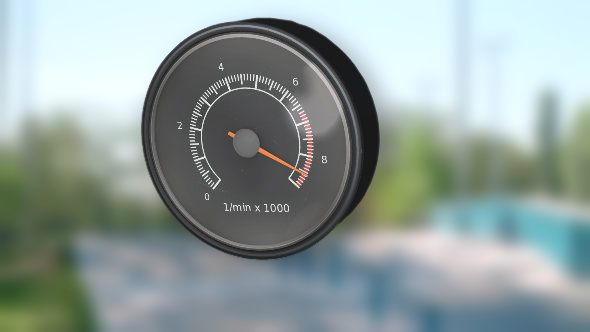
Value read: 8500,rpm
